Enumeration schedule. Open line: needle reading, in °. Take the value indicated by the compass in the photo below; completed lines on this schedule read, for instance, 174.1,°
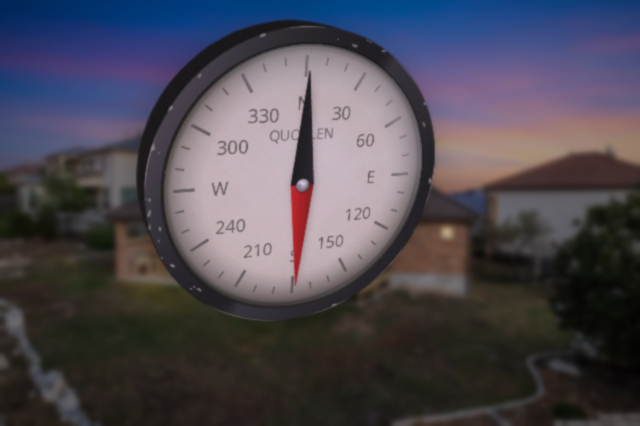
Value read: 180,°
